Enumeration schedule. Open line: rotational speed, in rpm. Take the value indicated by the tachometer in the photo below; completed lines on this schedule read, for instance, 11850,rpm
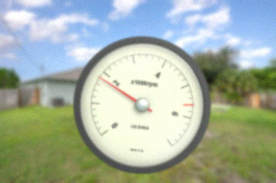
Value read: 1800,rpm
